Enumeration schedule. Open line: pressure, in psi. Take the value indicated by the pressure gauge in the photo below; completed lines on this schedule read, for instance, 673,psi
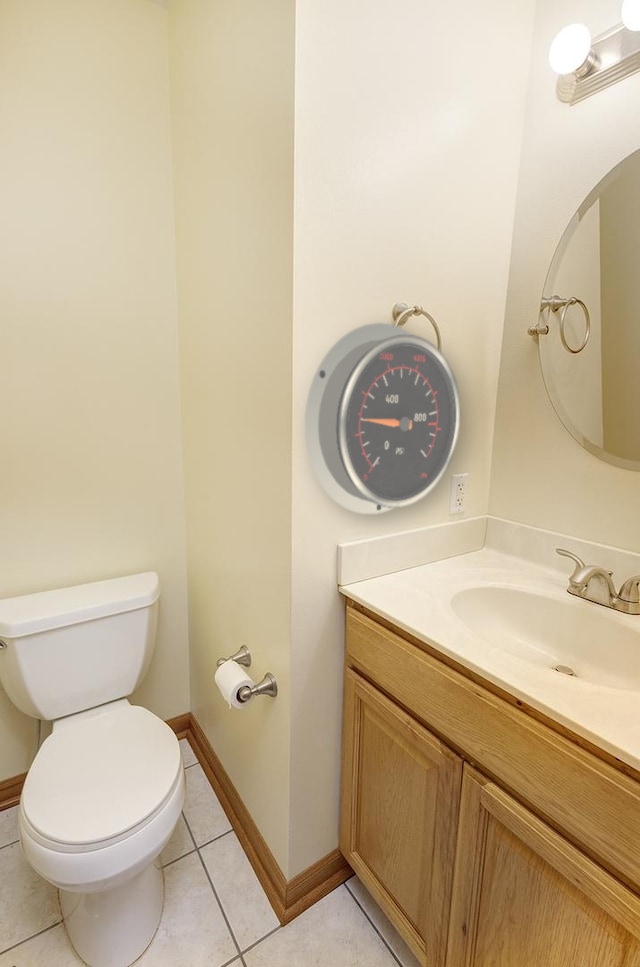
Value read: 200,psi
